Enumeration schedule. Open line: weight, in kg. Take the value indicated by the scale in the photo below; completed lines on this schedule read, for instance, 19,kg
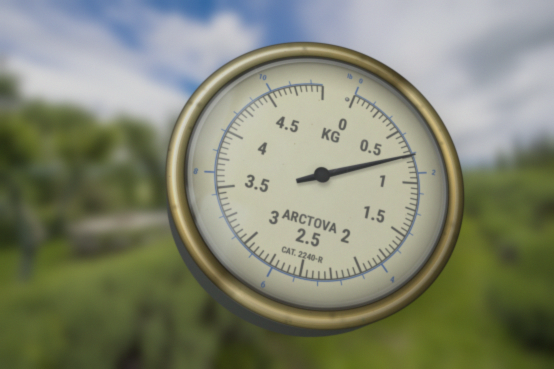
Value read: 0.75,kg
